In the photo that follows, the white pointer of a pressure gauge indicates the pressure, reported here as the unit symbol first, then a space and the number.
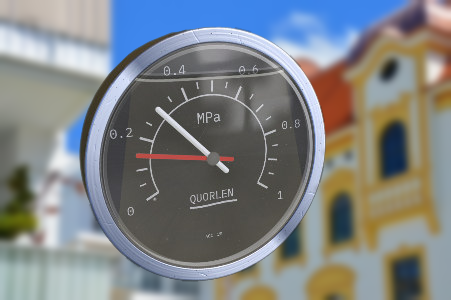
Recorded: MPa 0.3
